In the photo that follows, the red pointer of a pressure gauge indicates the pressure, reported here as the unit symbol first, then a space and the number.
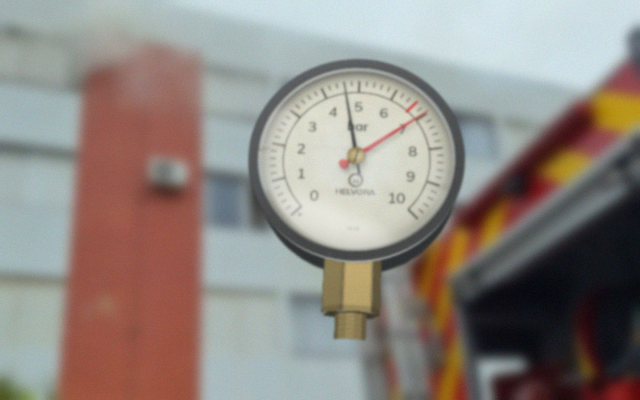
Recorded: bar 7
